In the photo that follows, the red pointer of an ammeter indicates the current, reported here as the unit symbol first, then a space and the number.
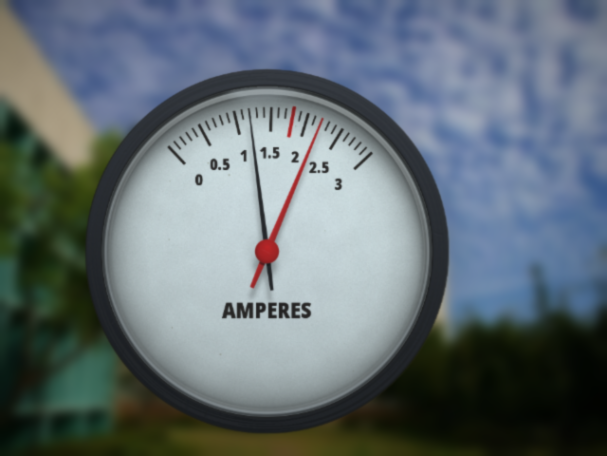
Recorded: A 2.2
